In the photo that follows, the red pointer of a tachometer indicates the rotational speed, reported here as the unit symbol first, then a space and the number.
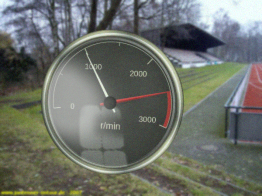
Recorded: rpm 2500
